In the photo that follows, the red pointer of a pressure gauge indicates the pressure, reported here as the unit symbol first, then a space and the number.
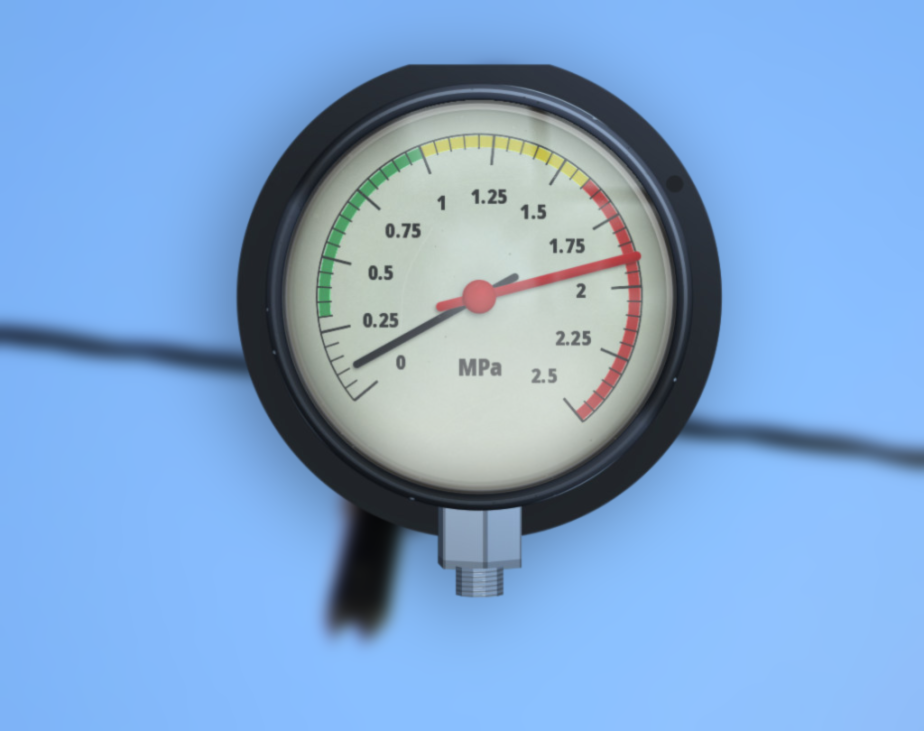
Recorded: MPa 1.9
